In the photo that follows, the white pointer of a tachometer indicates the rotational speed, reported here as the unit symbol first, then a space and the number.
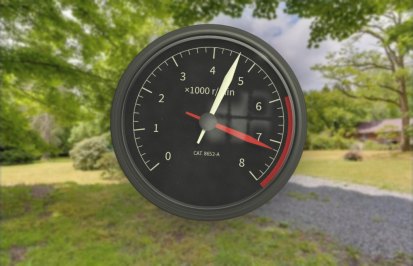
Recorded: rpm 4600
